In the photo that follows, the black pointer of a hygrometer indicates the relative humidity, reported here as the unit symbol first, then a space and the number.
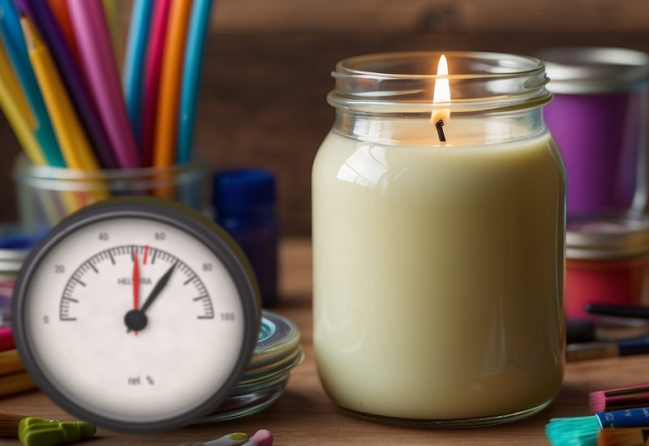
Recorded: % 70
